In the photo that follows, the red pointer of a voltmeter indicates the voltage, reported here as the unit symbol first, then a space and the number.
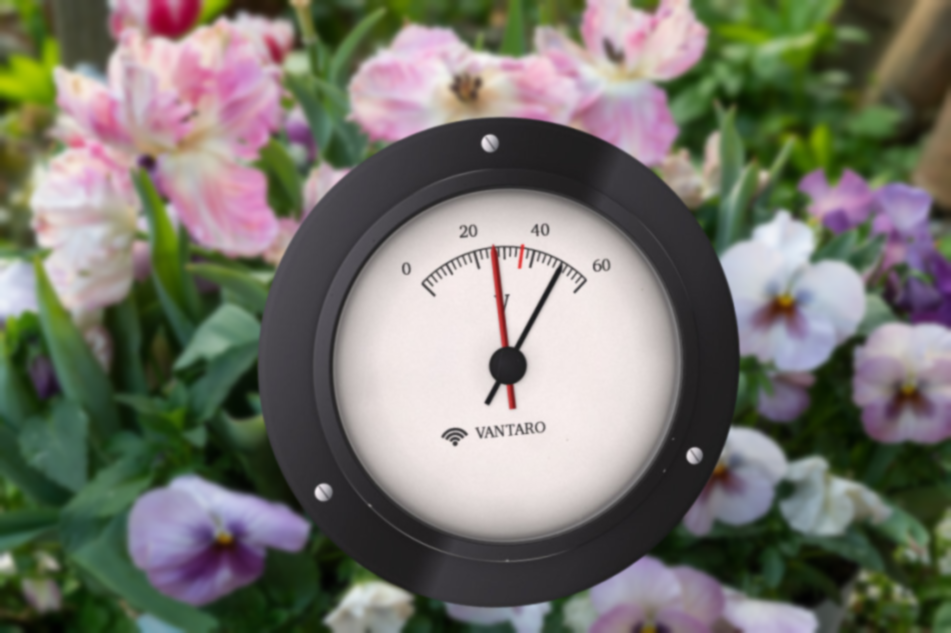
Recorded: V 26
